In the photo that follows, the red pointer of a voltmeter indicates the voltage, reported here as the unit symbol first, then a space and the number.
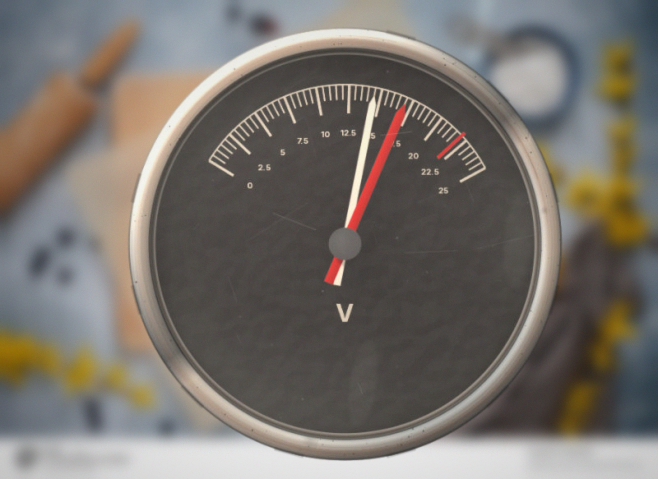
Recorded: V 17
